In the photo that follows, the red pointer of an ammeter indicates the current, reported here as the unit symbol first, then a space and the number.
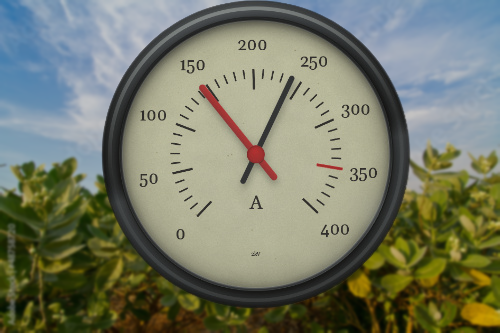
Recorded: A 145
